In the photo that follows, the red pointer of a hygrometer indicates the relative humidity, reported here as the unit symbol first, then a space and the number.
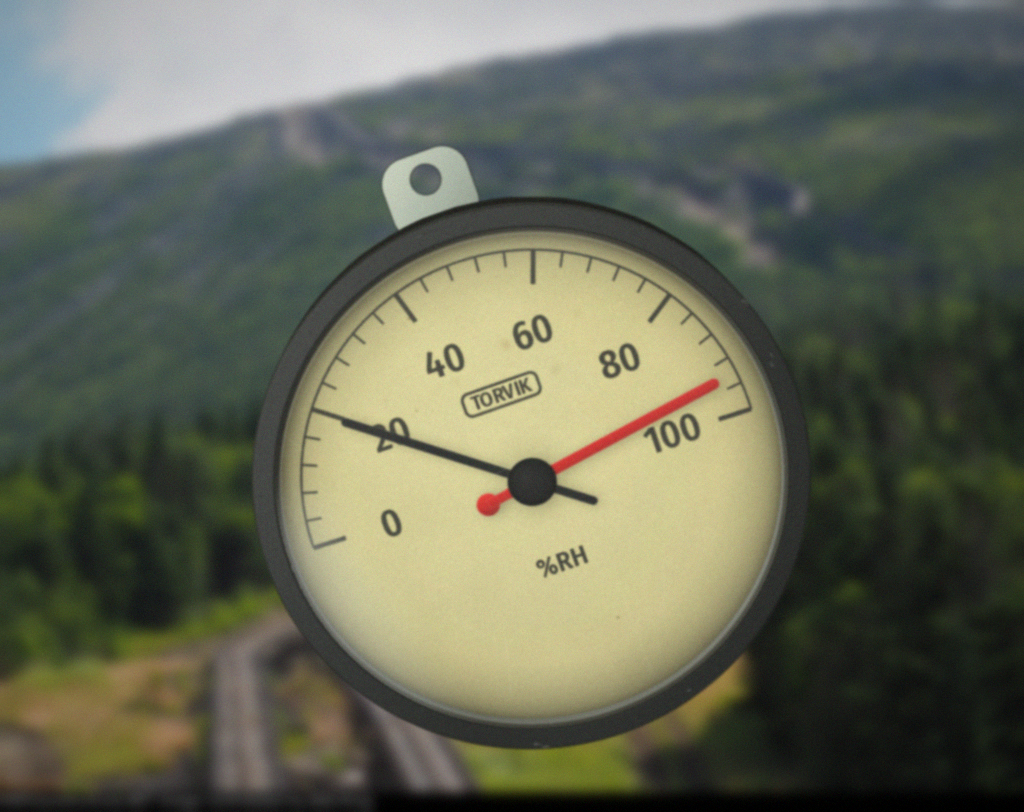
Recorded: % 94
